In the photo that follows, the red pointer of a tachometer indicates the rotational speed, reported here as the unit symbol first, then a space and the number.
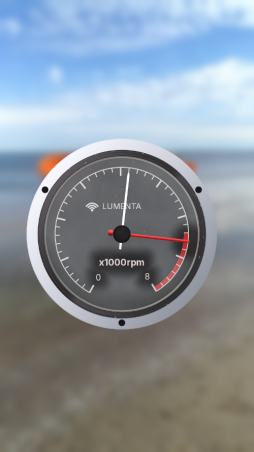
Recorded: rpm 6600
